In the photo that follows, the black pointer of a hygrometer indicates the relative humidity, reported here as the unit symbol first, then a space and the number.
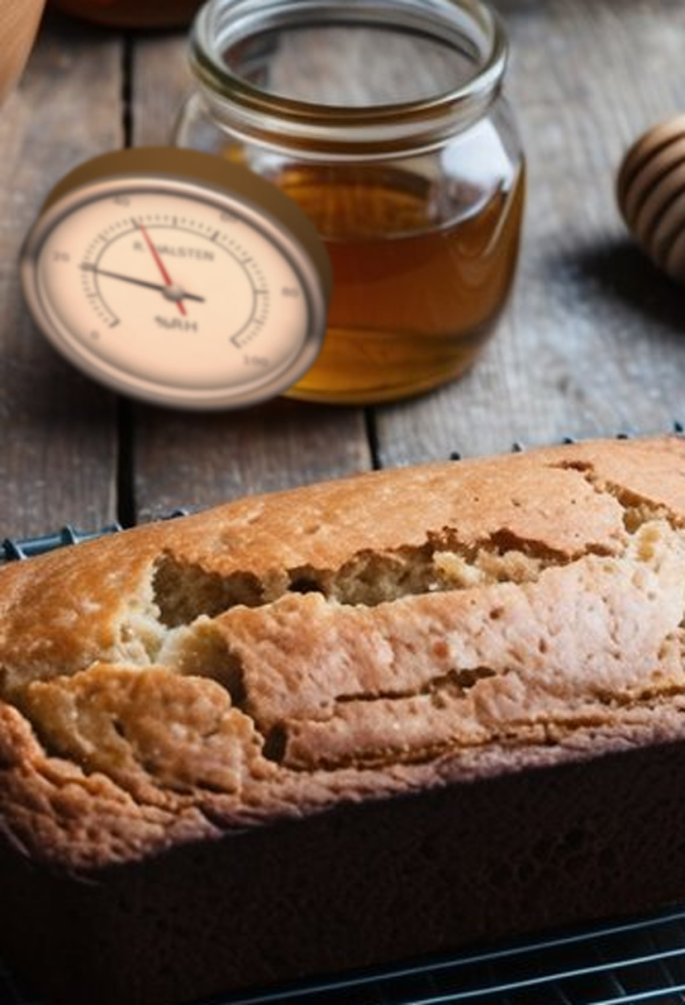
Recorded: % 20
